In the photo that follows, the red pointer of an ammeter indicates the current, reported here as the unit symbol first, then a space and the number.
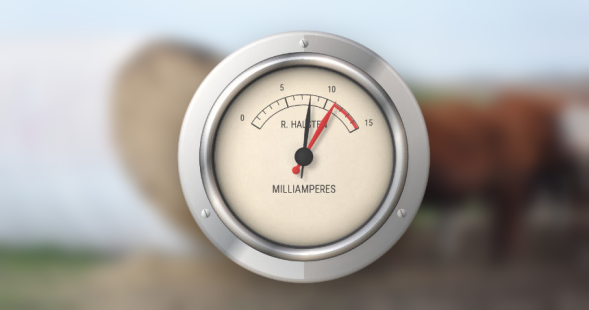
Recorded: mA 11
